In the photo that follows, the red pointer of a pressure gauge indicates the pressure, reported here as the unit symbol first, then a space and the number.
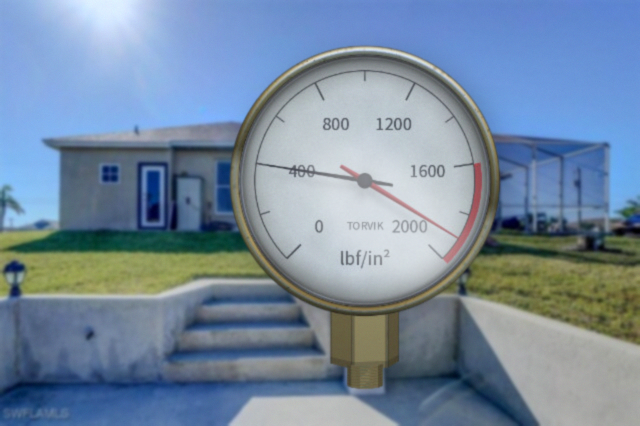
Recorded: psi 1900
